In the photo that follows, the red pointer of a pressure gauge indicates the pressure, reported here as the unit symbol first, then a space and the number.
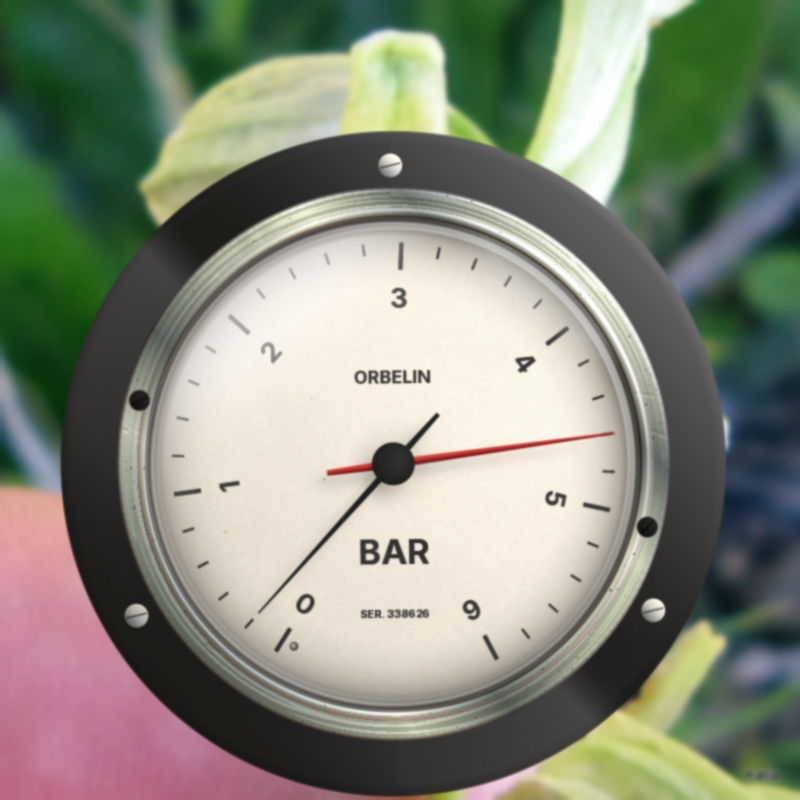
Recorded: bar 4.6
